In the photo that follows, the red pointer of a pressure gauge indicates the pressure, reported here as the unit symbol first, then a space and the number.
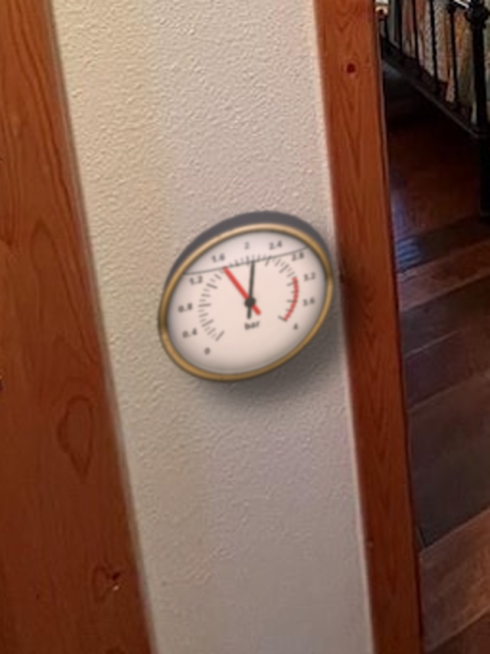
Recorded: bar 1.6
